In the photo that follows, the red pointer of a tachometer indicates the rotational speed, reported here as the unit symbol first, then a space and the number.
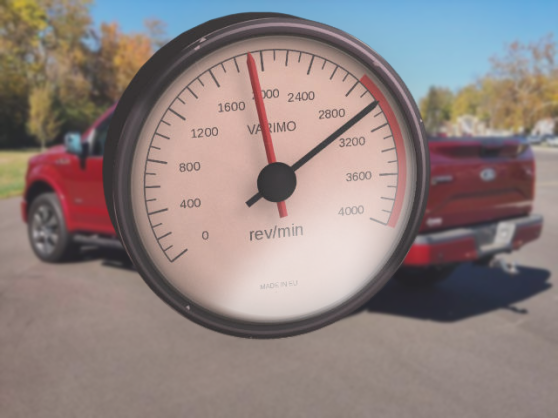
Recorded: rpm 1900
